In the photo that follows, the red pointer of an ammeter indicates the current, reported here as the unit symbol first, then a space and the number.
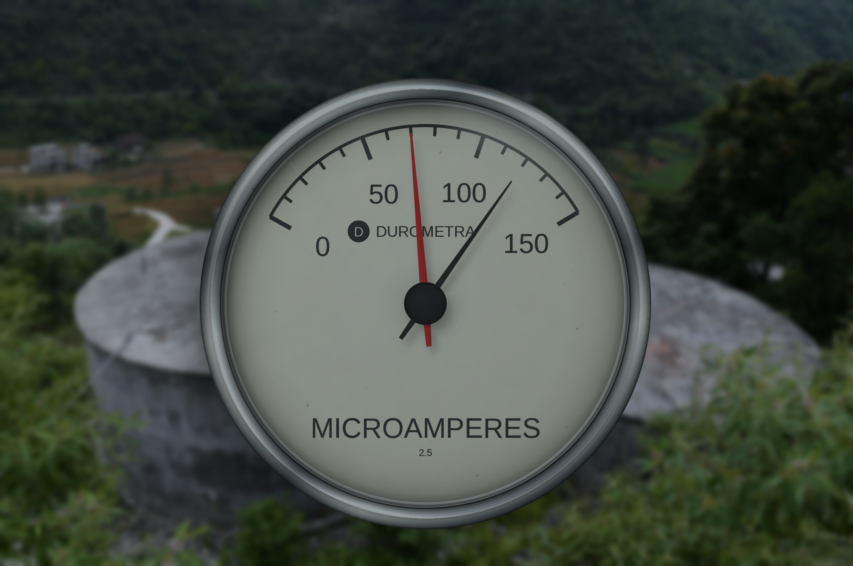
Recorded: µA 70
